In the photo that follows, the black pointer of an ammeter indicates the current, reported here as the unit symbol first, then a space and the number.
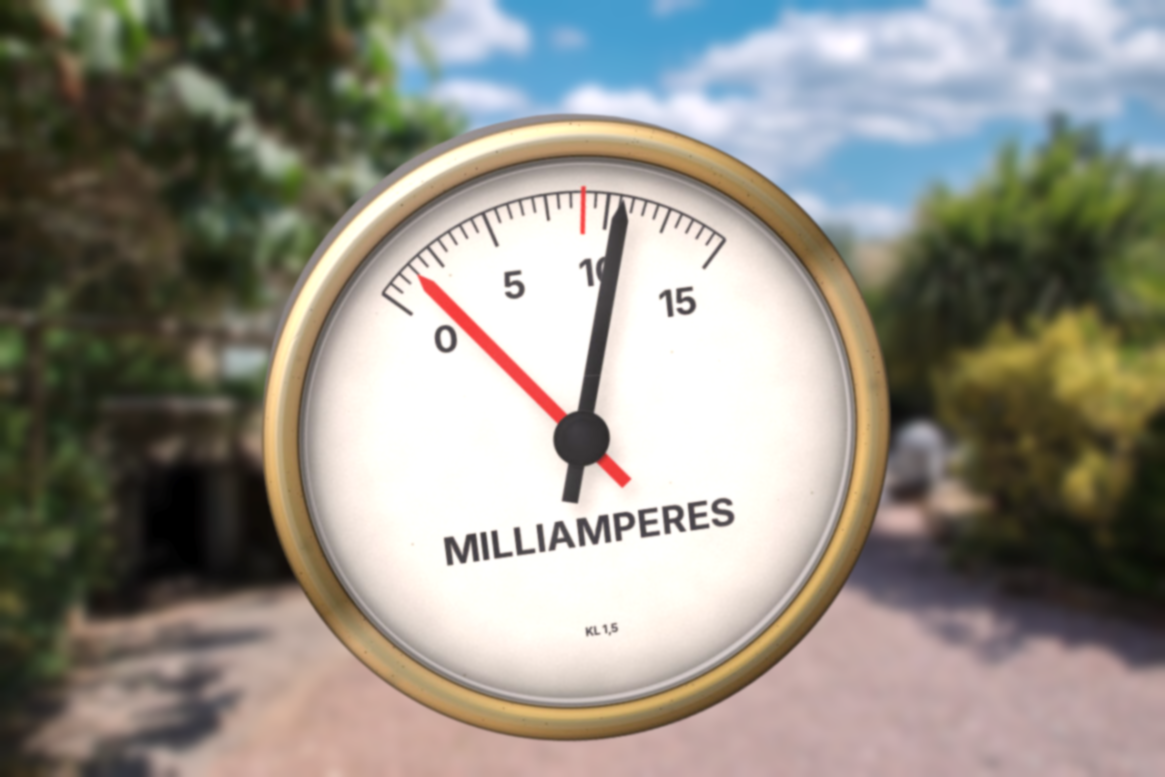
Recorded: mA 10.5
